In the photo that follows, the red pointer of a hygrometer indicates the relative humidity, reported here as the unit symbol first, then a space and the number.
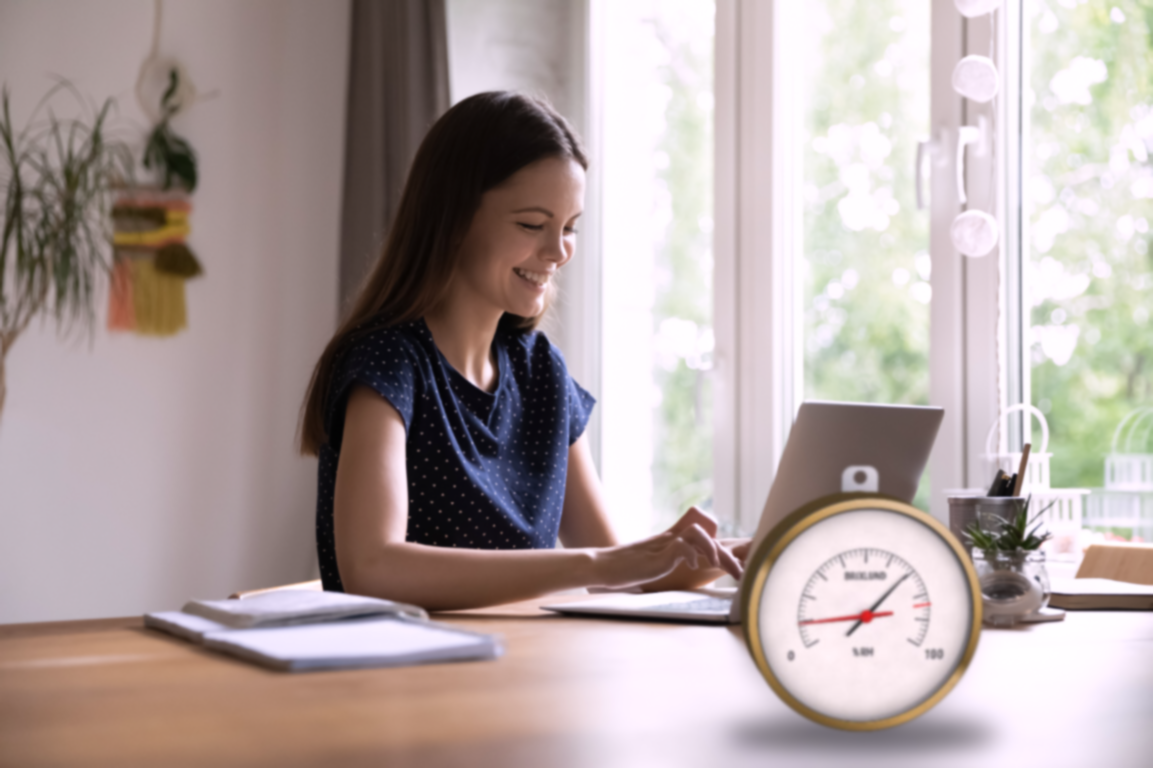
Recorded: % 10
